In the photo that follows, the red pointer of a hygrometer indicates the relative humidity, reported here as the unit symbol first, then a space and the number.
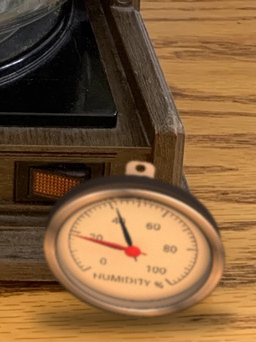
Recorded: % 20
